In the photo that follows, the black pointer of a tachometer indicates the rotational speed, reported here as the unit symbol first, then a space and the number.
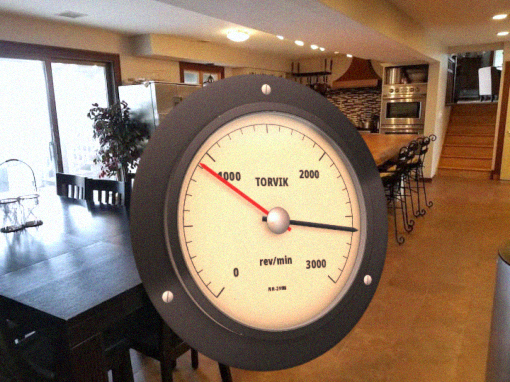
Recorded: rpm 2600
